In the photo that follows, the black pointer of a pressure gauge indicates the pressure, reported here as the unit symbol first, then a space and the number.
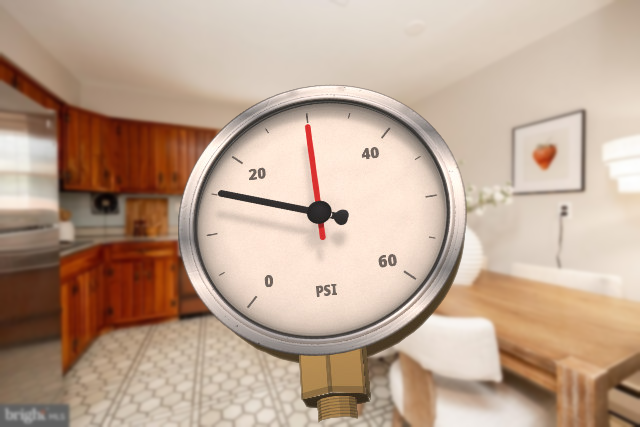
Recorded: psi 15
